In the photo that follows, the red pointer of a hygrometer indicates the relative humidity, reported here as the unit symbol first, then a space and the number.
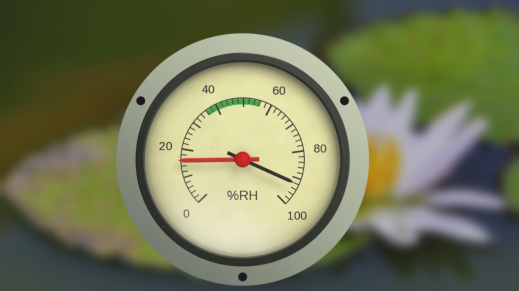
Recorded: % 16
